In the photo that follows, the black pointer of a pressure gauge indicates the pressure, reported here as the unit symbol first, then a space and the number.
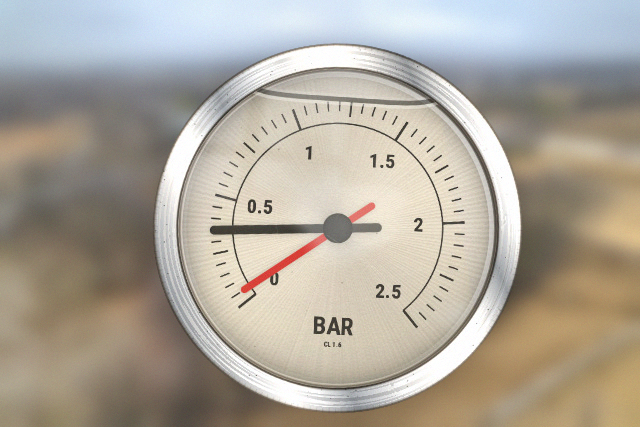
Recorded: bar 0.35
